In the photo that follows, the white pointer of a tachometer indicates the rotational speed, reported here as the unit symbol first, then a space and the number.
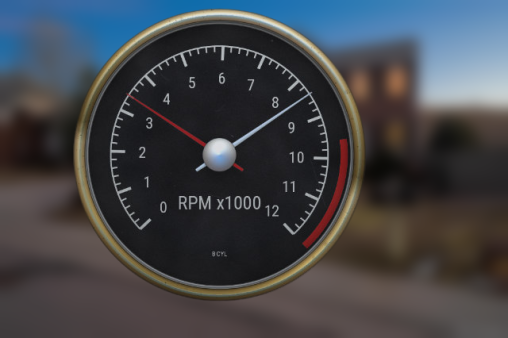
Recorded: rpm 8400
